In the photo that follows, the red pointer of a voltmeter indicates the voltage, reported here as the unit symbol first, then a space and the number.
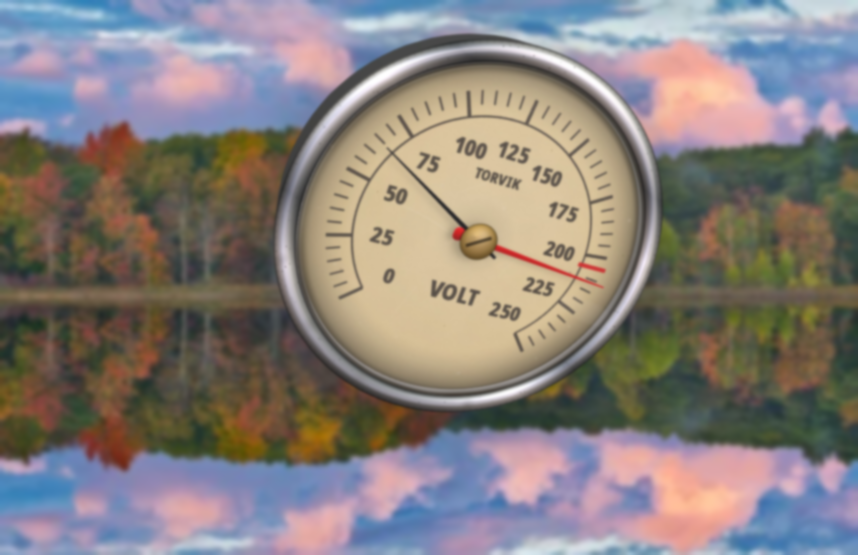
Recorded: V 210
